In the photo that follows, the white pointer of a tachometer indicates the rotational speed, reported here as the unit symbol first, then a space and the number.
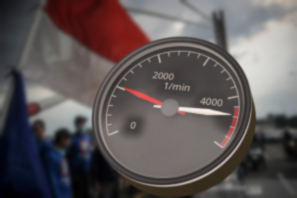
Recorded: rpm 4400
